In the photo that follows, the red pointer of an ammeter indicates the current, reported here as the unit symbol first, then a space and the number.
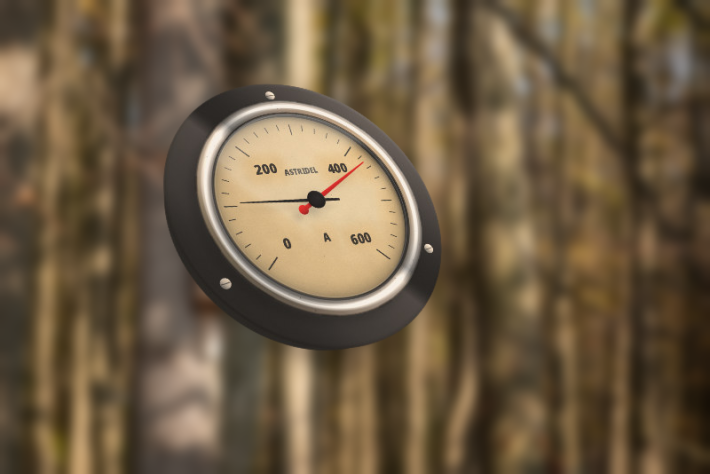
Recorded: A 430
